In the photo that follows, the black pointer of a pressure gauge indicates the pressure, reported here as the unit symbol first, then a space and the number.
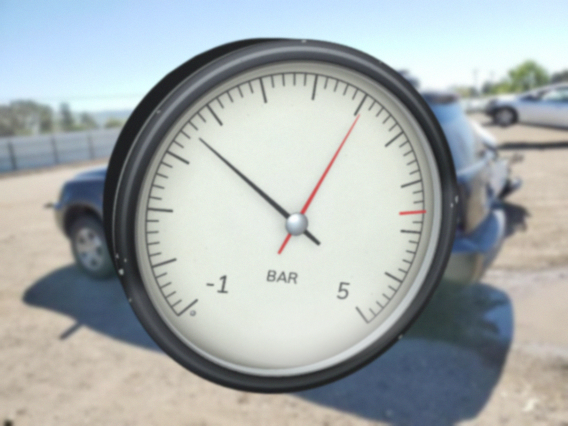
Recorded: bar 0.75
